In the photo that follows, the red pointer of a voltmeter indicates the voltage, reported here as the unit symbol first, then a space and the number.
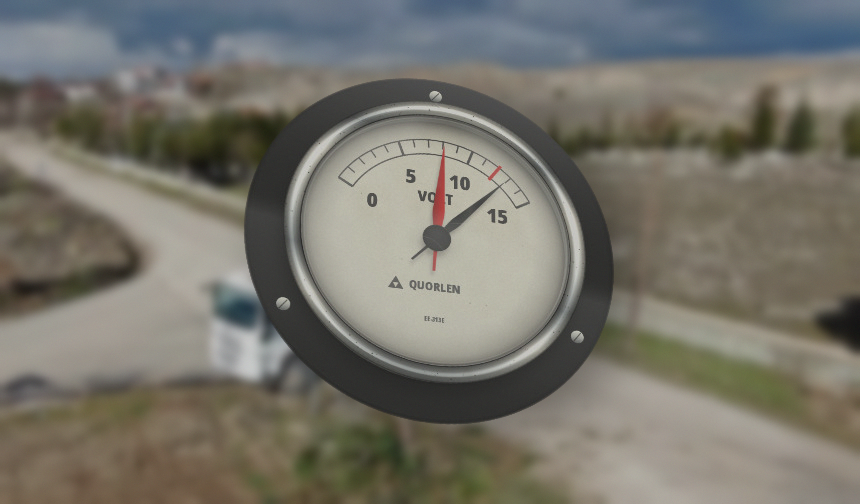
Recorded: V 8
